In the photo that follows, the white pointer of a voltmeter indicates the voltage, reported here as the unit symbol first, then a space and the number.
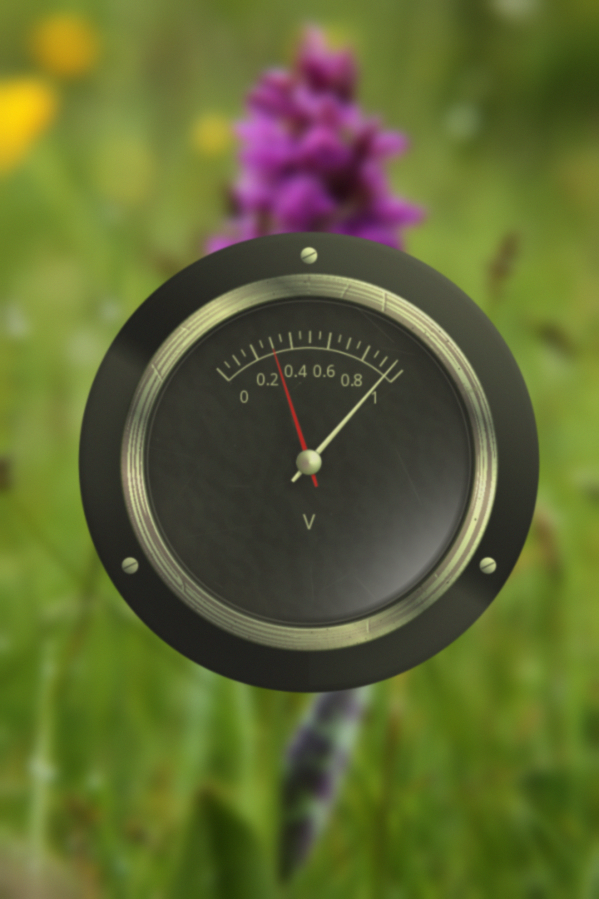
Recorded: V 0.95
